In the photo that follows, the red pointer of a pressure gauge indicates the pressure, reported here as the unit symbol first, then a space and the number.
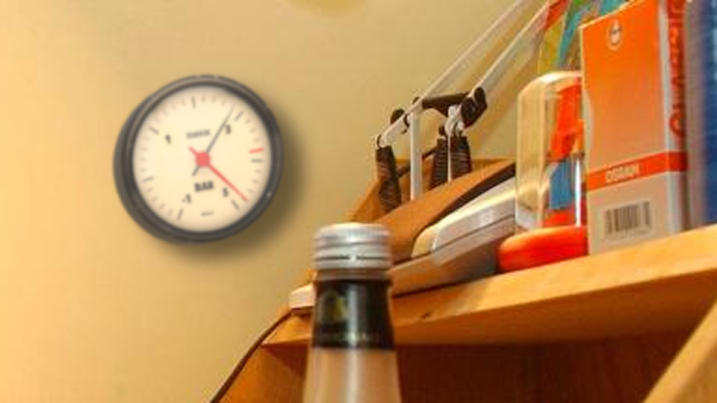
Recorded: bar 4.8
